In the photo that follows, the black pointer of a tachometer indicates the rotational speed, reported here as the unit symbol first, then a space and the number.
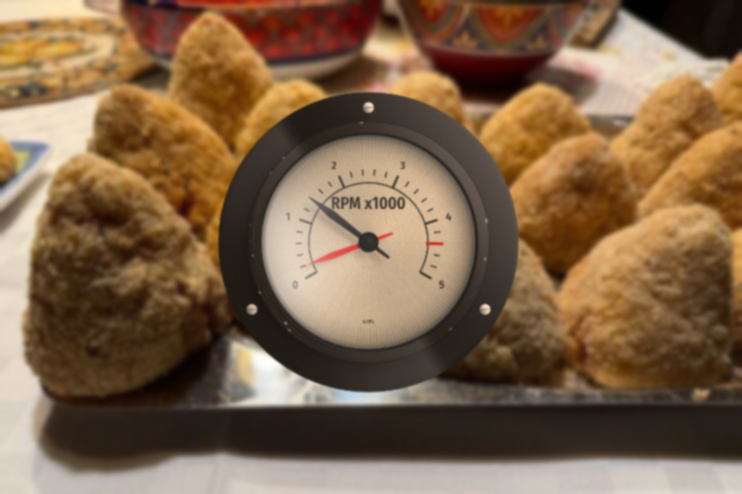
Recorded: rpm 1400
